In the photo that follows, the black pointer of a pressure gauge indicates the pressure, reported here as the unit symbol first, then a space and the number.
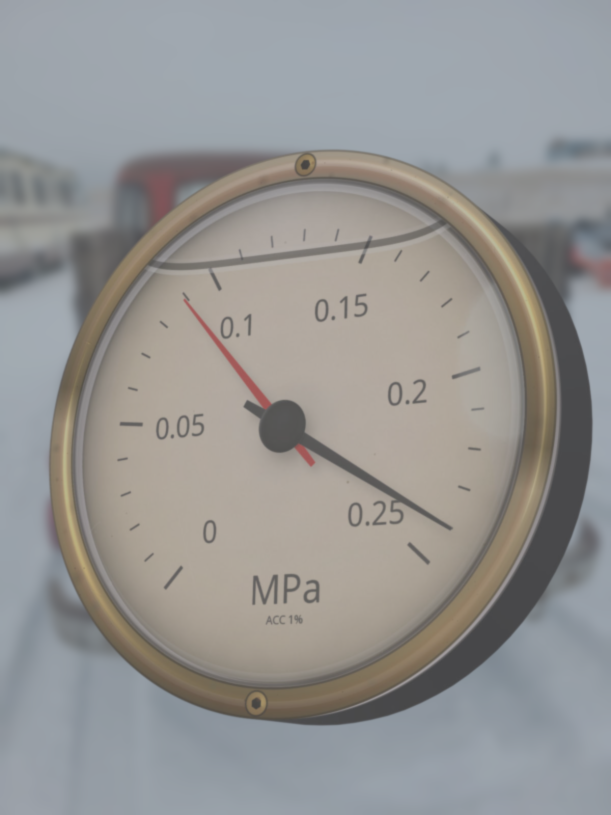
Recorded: MPa 0.24
